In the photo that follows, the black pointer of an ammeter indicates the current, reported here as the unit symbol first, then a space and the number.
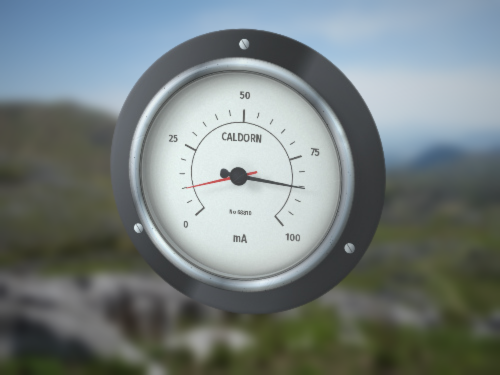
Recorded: mA 85
